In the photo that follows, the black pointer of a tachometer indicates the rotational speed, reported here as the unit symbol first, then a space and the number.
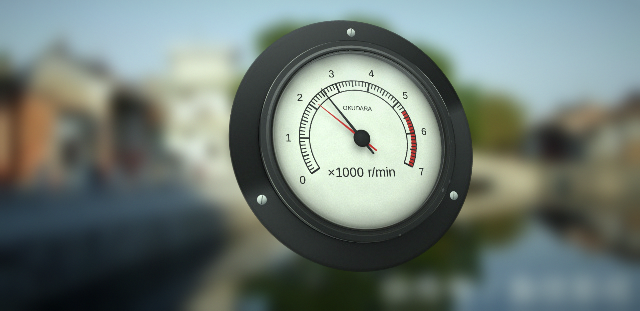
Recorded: rpm 2500
